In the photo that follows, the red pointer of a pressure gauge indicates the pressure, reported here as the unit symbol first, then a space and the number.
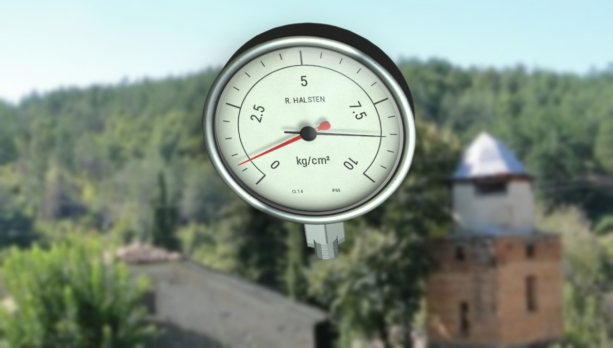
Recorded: kg/cm² 0.75
